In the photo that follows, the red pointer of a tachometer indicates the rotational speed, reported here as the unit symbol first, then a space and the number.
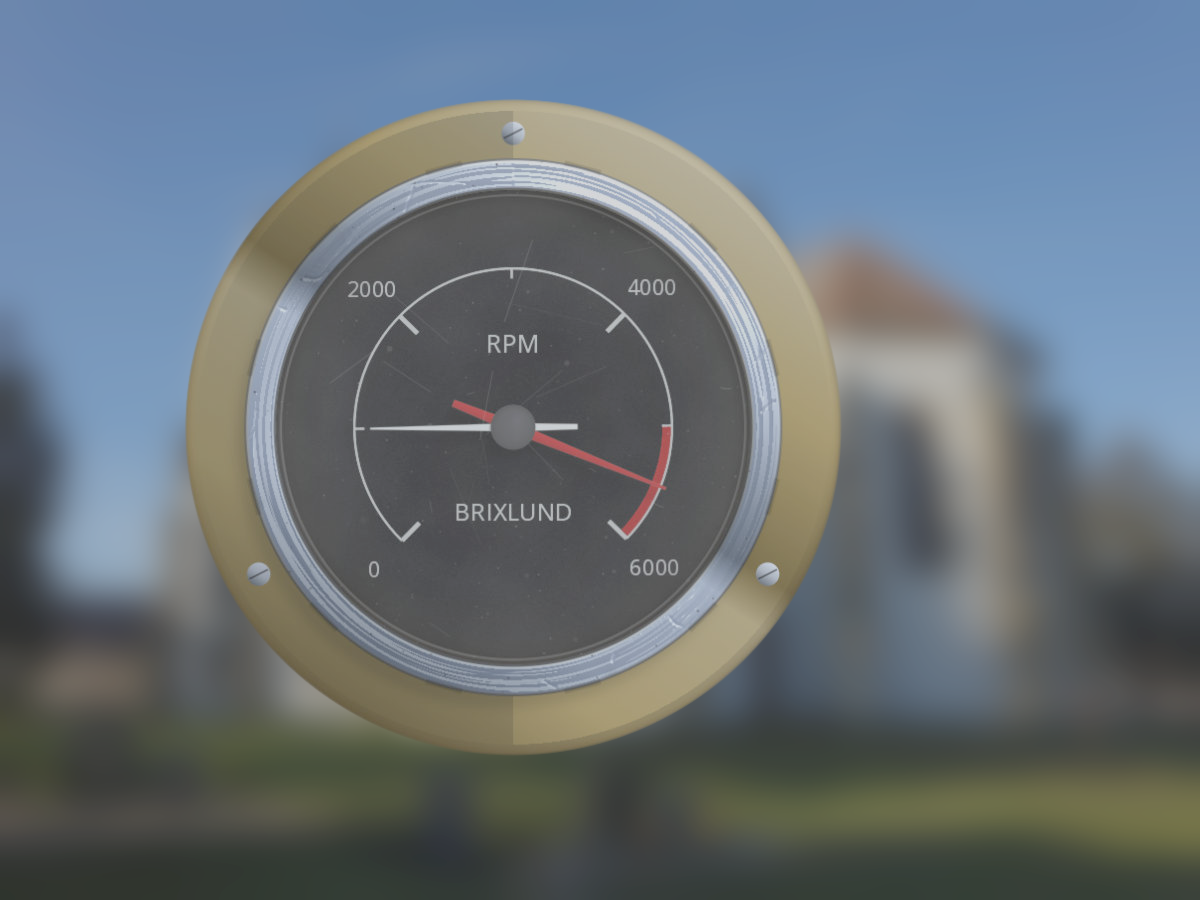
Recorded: rpm 5500
